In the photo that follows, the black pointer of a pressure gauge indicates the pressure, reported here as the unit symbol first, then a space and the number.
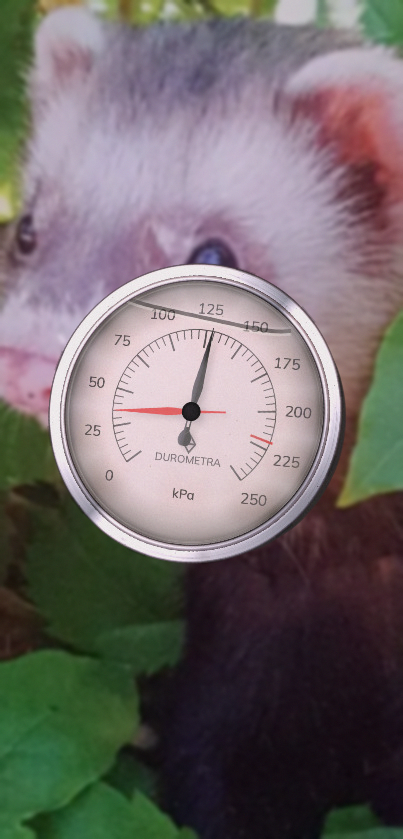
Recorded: kPa 130
